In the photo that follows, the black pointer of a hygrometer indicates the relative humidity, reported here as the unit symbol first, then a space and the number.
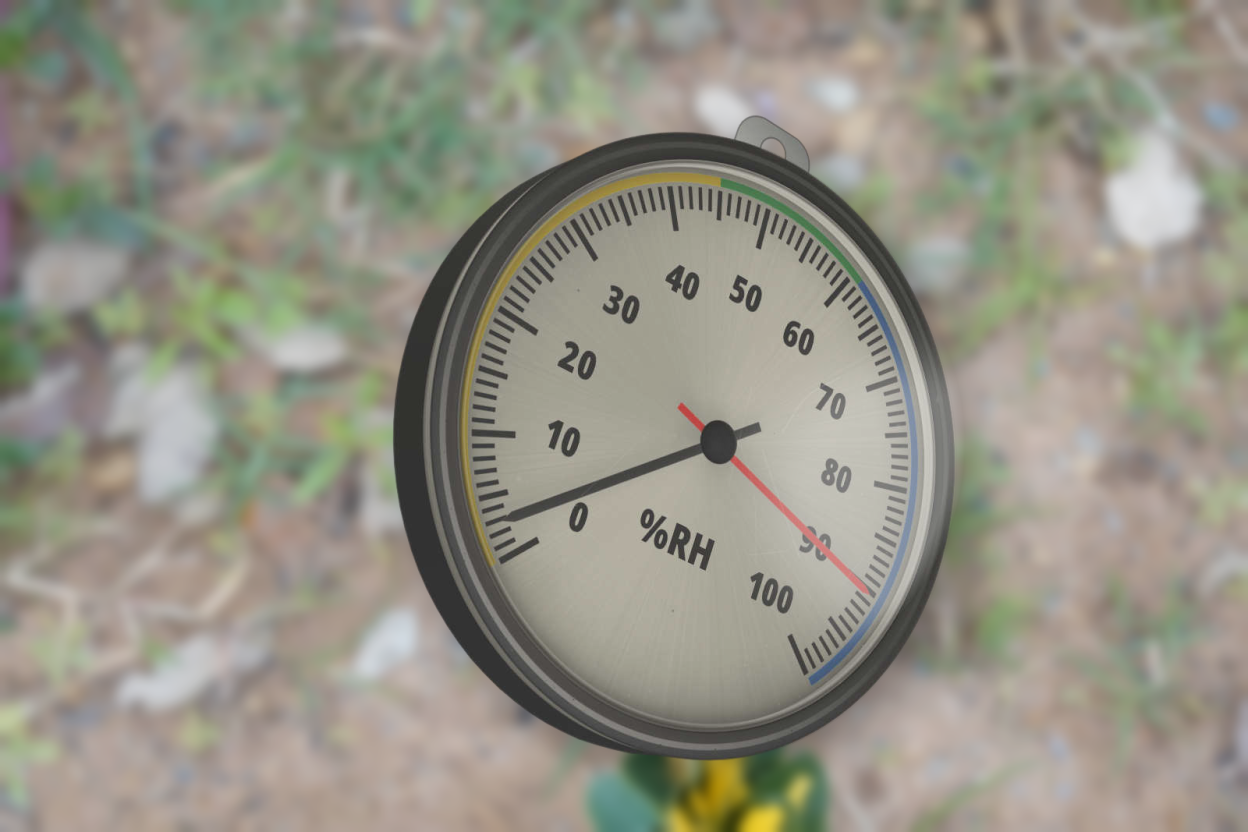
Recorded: % 3
